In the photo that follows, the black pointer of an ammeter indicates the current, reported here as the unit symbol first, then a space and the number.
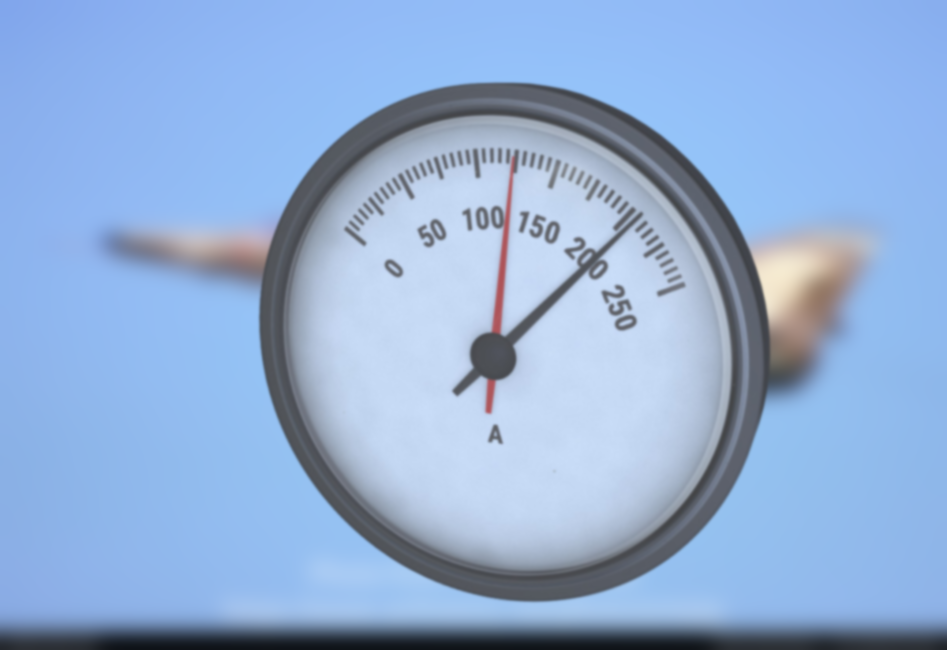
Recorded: A 205
